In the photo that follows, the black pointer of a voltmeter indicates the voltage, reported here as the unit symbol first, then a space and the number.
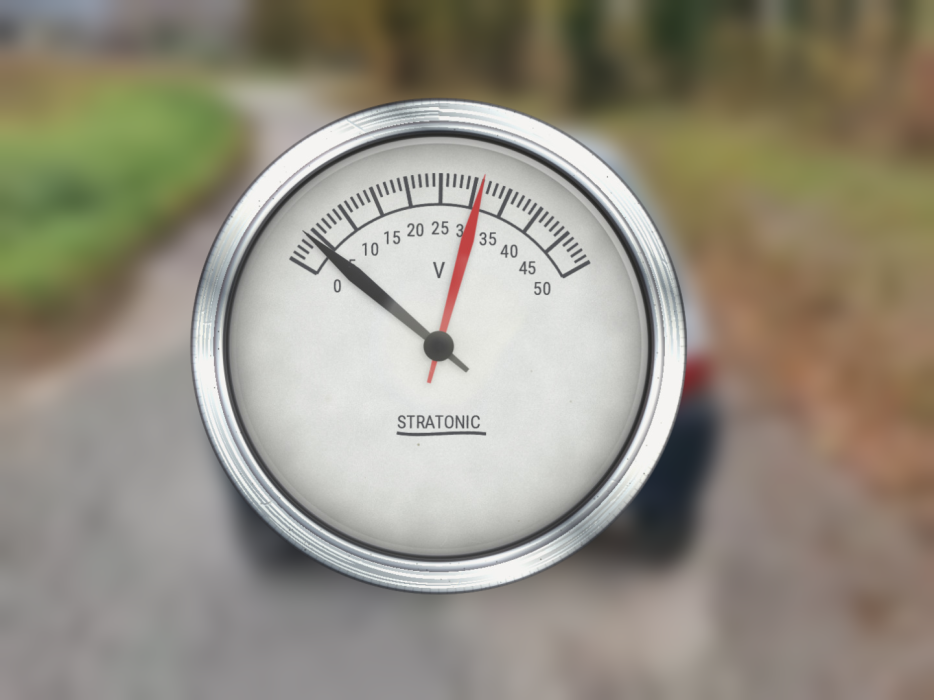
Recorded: V 4
